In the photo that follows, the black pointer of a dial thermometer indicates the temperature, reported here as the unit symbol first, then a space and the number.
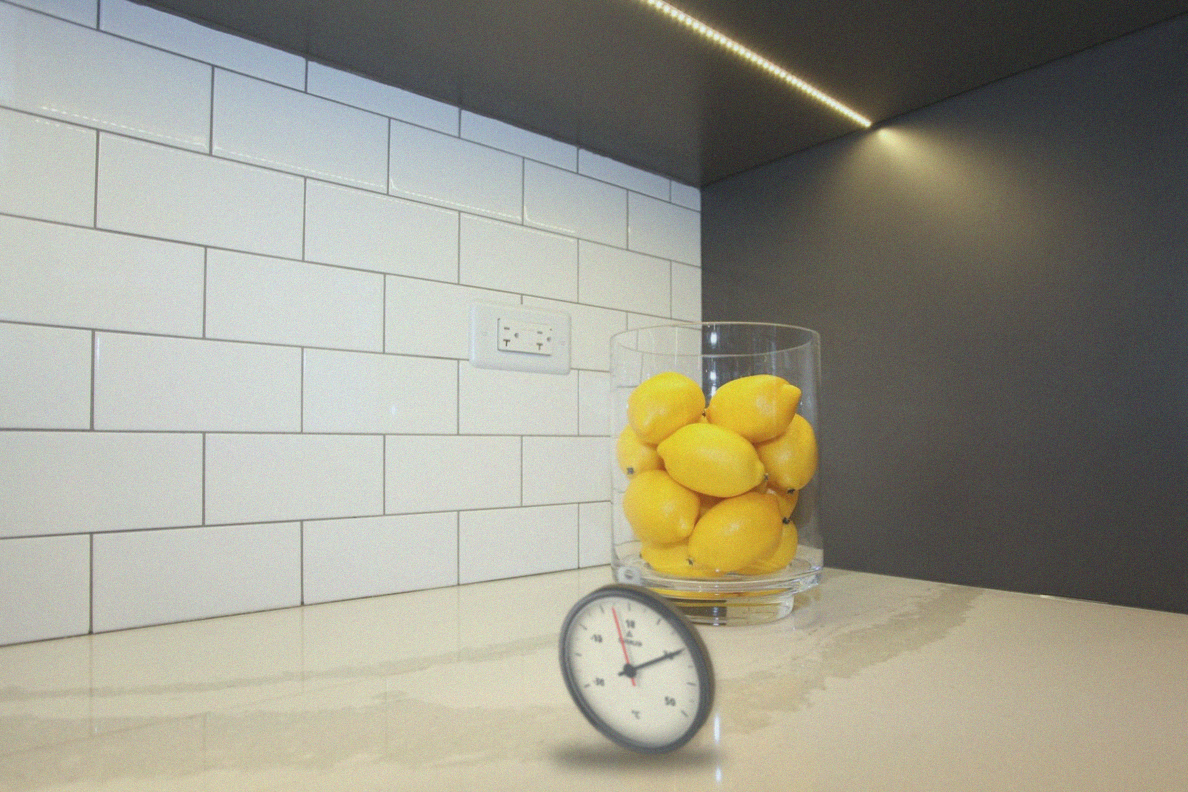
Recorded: °C 30
